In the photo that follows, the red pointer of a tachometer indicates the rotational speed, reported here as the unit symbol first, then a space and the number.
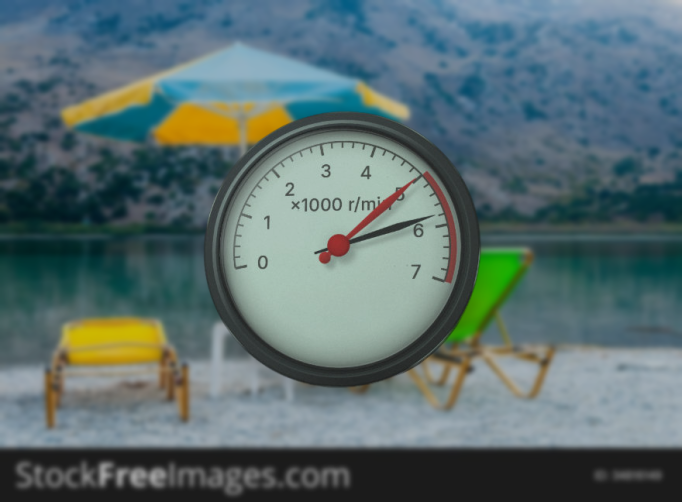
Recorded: rpm 5000
